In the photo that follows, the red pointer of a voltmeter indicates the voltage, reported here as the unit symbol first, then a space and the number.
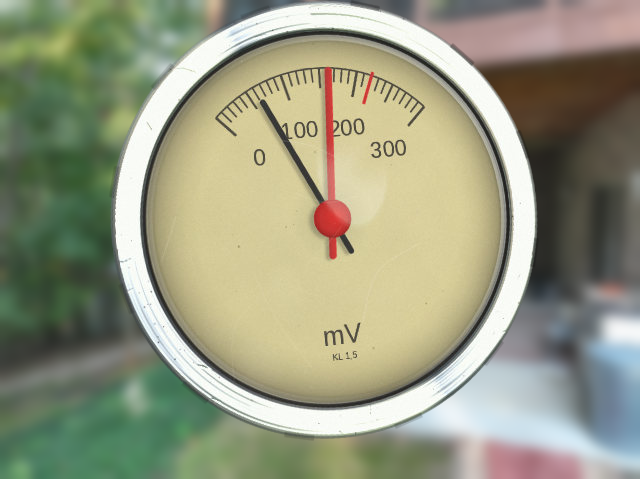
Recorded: mV 160
